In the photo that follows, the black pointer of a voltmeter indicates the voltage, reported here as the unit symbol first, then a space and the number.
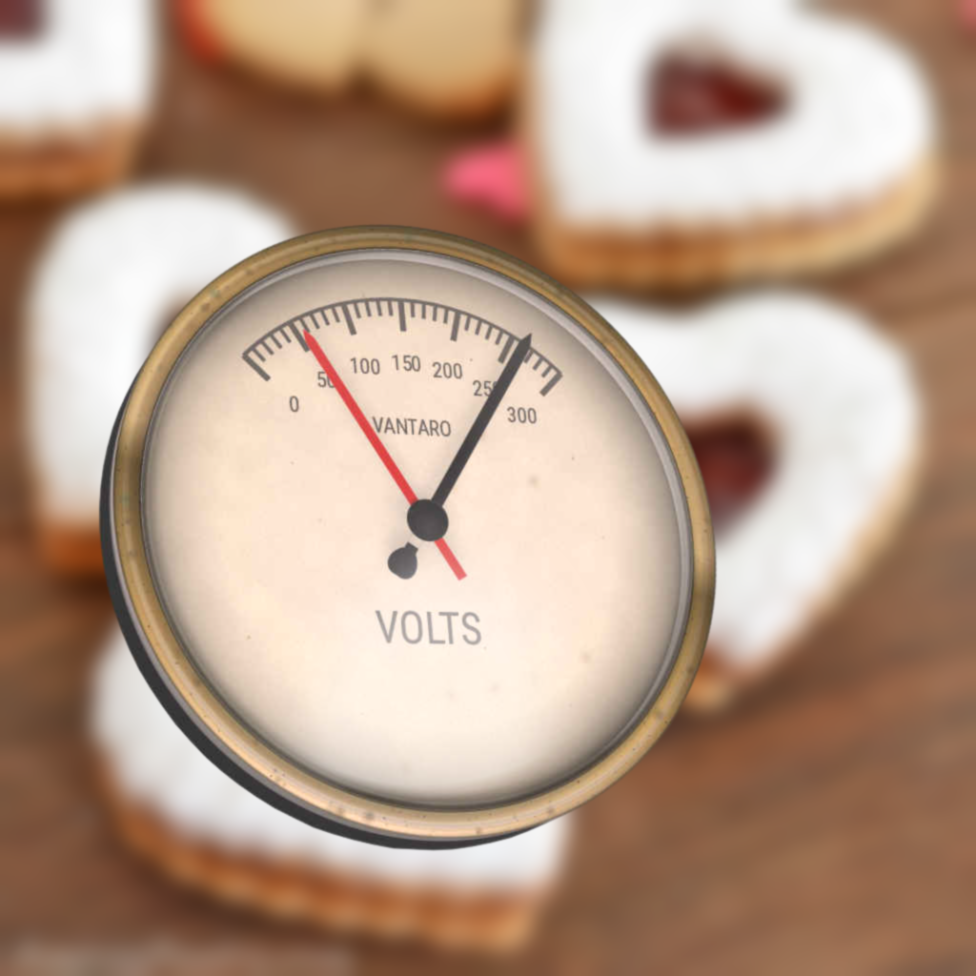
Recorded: V 260
